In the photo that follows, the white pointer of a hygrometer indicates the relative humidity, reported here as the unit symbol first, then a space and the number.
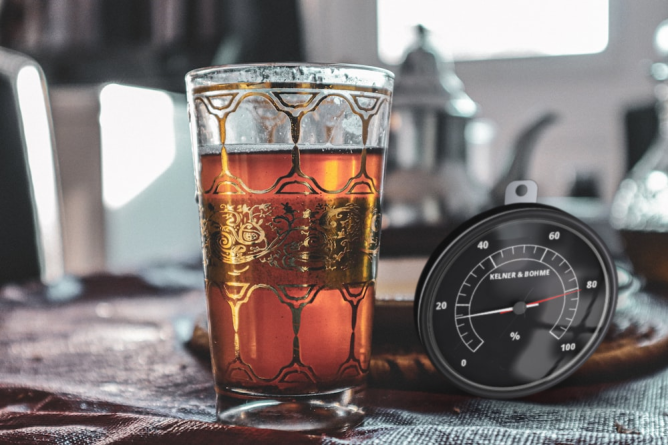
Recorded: % 16
